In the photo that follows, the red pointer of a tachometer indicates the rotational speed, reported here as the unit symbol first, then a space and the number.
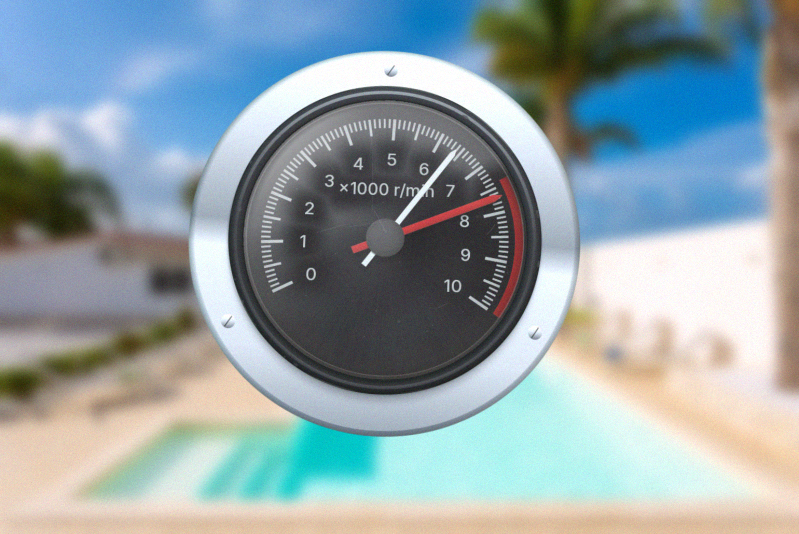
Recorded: rpm 7700
